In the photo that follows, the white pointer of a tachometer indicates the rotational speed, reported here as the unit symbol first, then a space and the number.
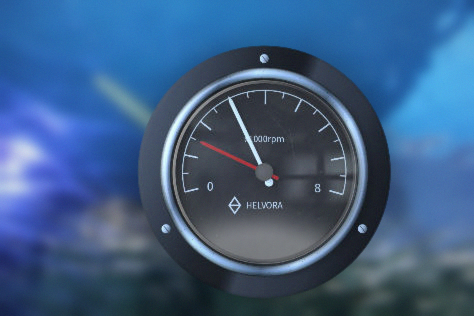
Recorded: rpm 3000
